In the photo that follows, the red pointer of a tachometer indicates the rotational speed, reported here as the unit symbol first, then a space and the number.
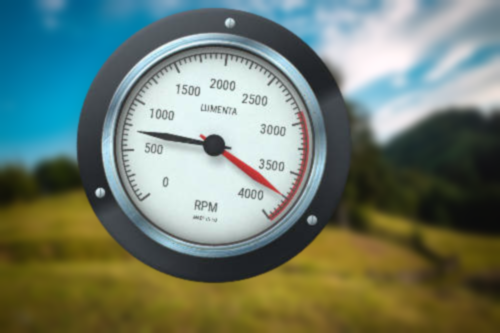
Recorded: rpm 3750
